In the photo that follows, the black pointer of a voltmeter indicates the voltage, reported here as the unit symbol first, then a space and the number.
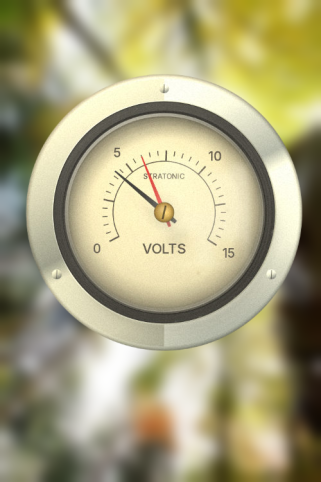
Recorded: V 4.25
